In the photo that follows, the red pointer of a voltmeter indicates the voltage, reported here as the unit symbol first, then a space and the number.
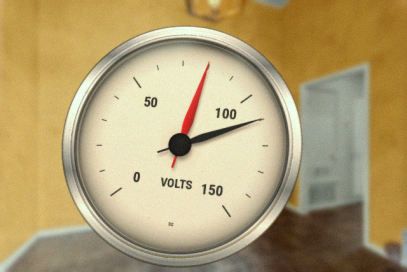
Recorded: V 80
